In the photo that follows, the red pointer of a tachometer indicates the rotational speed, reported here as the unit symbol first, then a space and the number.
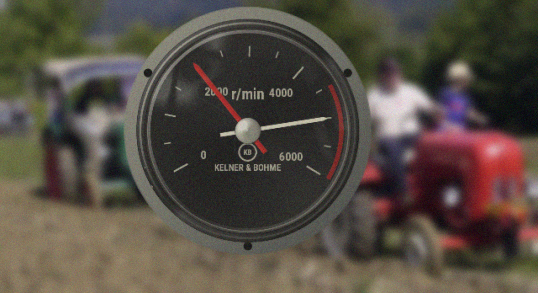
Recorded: rpm 2000
